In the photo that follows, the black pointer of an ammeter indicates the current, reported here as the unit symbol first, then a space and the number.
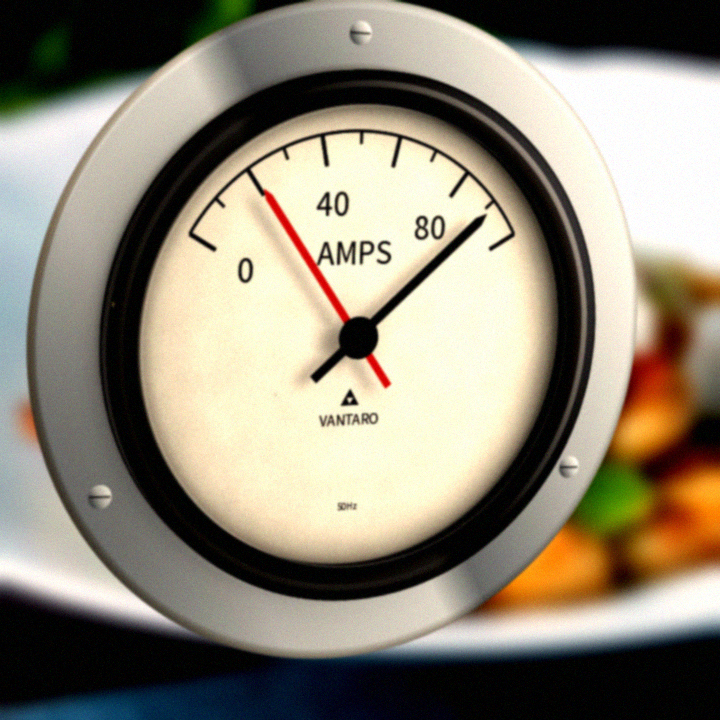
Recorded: A 90
